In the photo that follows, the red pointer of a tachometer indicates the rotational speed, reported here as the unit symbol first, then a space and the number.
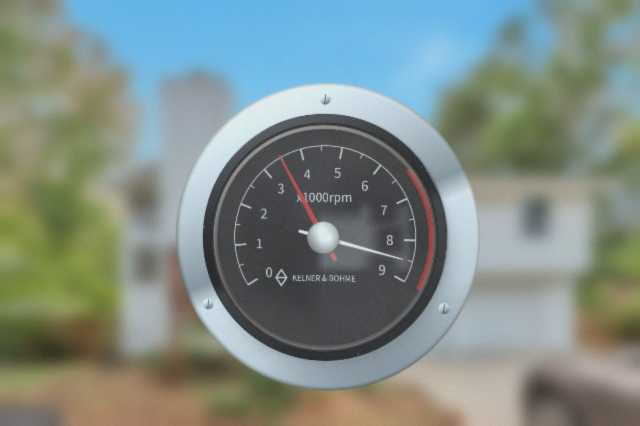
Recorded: rpm 3500
